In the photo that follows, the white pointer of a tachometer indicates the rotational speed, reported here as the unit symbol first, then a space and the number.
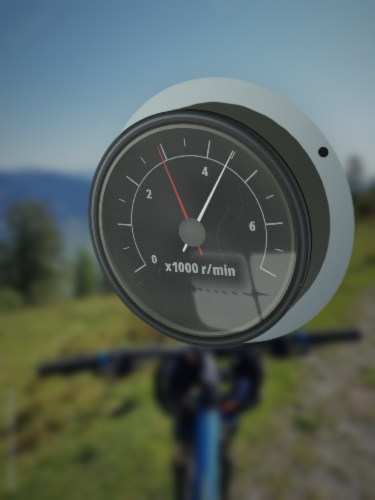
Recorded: rpm 4500
